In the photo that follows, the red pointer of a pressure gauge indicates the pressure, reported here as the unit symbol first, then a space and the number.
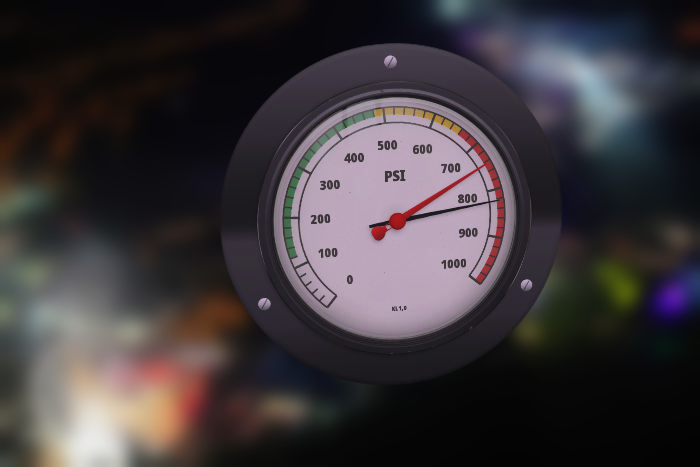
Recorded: psi 740
